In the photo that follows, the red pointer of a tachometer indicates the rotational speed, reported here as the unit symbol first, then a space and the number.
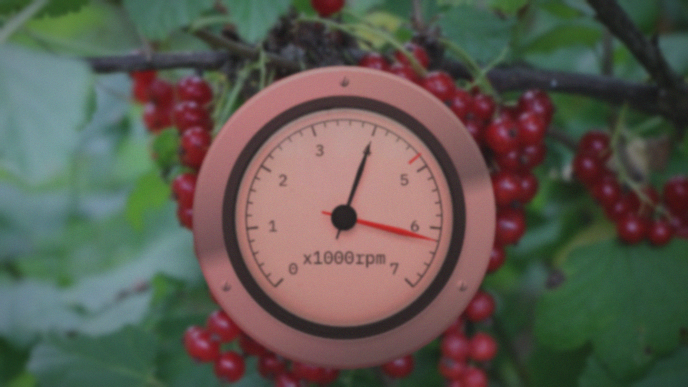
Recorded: rpm 6200
